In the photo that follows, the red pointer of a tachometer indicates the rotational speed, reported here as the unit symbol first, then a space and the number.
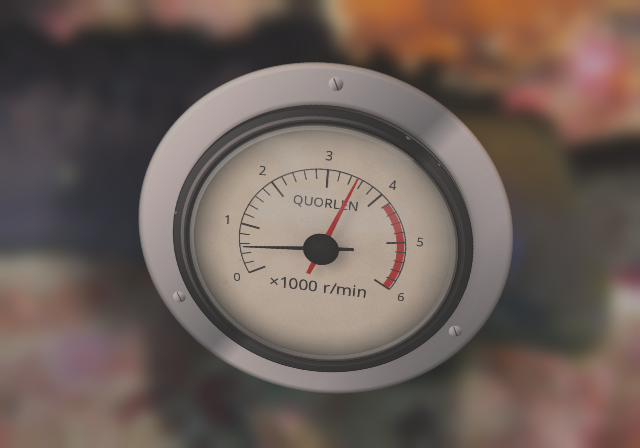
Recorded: rpm 3500
